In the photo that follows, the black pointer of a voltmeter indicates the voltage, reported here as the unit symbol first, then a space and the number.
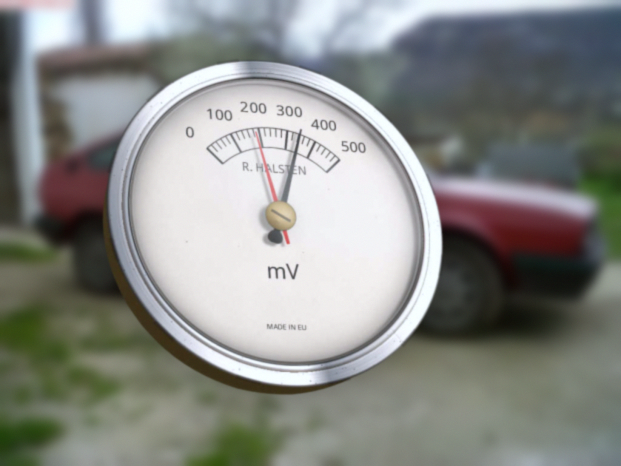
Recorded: mV 340
